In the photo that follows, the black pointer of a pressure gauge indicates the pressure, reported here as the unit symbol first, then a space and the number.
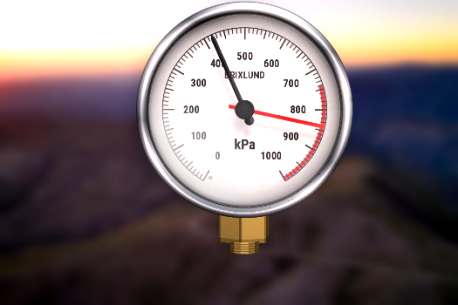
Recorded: kPa 420
